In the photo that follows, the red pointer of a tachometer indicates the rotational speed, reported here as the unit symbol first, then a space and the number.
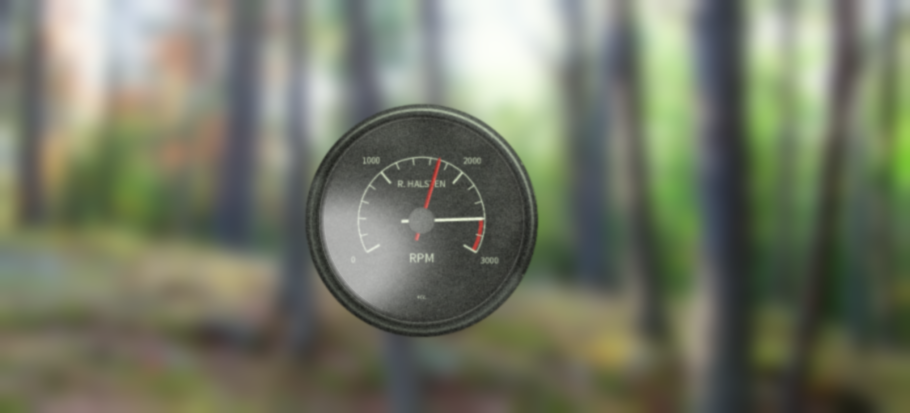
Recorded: rpm 1700
